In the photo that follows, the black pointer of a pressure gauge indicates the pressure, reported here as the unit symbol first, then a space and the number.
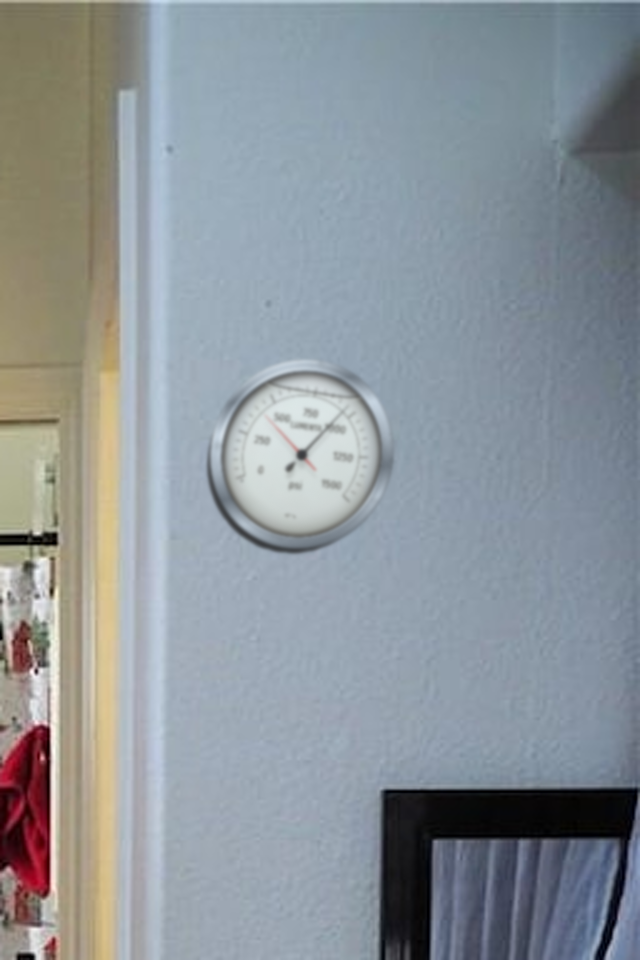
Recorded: psi 950
